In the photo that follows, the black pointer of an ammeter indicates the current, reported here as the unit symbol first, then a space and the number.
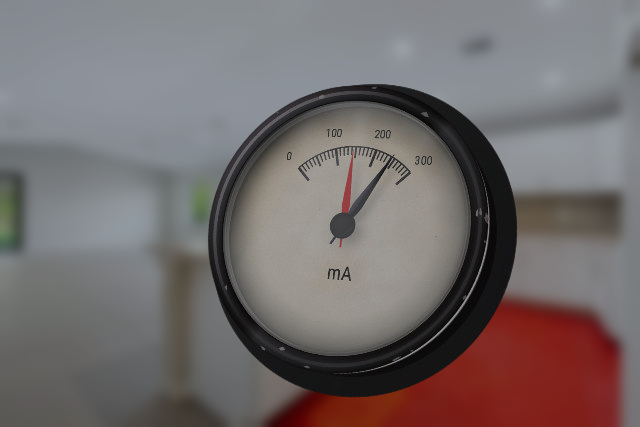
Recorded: mA 250
